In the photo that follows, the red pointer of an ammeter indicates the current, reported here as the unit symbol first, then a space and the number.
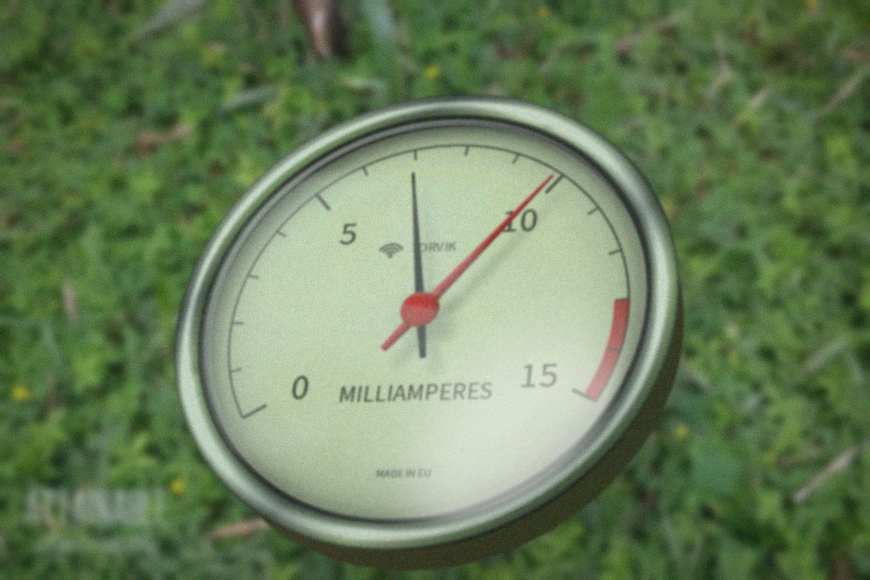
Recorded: mA 10
